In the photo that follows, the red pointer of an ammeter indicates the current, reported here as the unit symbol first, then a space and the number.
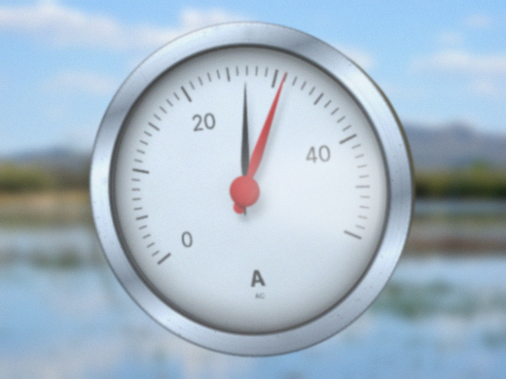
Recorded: A 31
